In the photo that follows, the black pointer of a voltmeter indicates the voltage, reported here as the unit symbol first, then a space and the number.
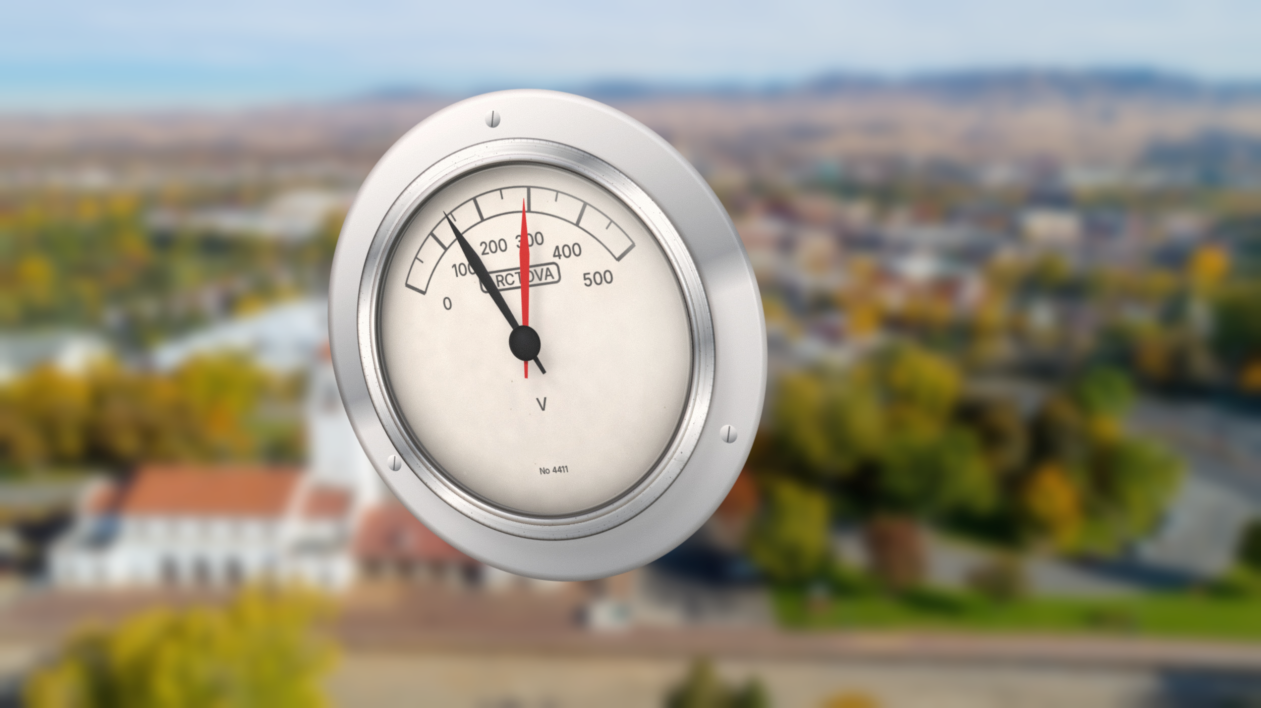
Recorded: V 150
